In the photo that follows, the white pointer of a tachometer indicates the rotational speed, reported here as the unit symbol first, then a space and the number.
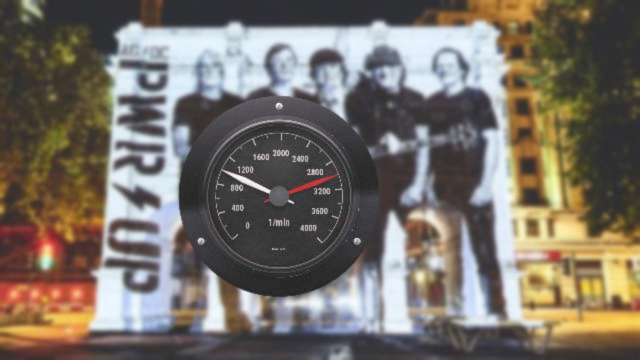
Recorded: rpm 1000
